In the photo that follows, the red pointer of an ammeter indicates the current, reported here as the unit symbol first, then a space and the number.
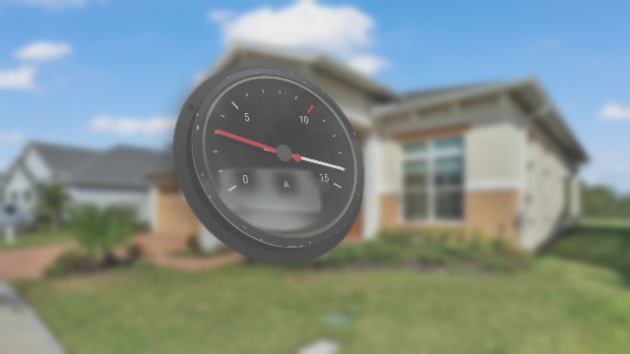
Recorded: A 3
